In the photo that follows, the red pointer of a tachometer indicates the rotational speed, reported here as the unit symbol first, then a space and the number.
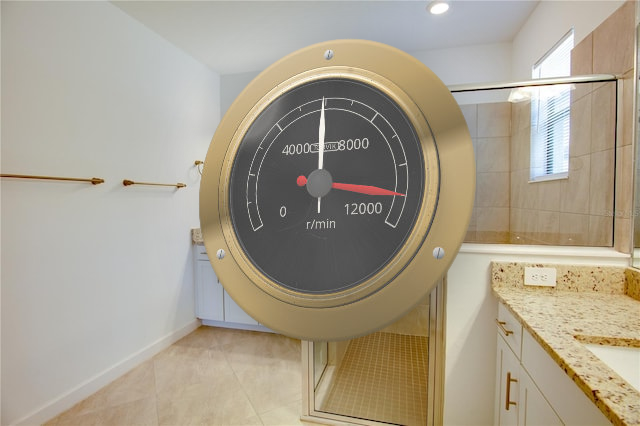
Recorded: rpm 11000
